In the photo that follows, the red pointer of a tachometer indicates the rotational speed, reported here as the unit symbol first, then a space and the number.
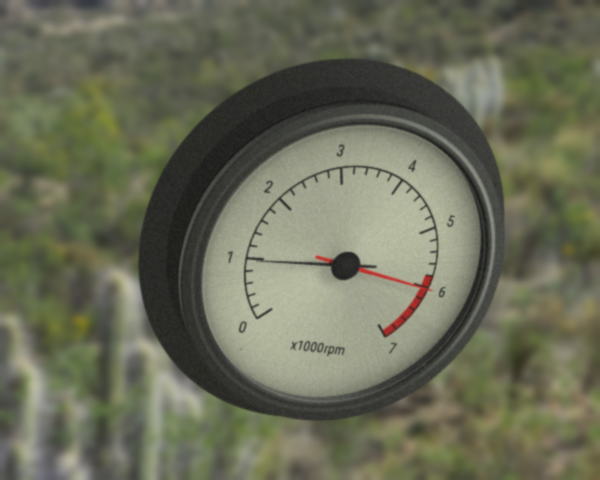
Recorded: rpm 6000
